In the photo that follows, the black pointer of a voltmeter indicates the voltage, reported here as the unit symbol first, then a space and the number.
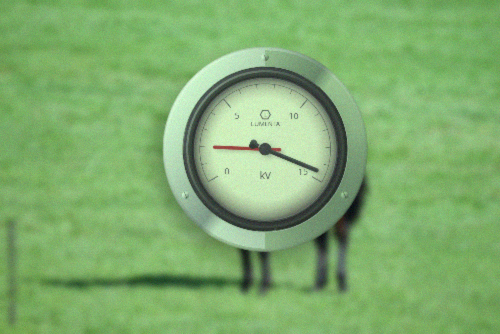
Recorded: kV 14.5
